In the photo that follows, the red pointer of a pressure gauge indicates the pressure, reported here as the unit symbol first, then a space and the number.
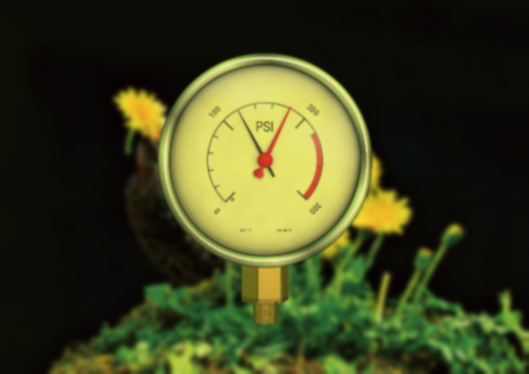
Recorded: psi 180
